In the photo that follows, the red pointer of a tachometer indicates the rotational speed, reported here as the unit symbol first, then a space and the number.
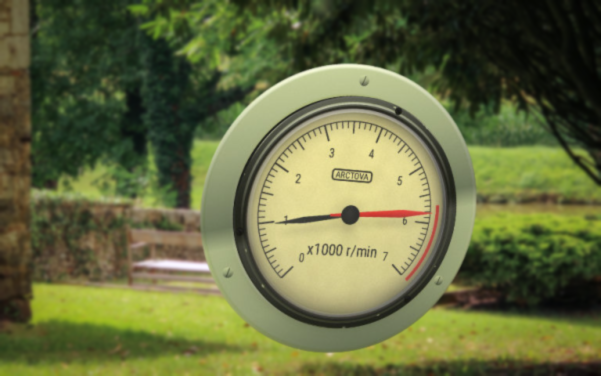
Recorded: rpm 5800
